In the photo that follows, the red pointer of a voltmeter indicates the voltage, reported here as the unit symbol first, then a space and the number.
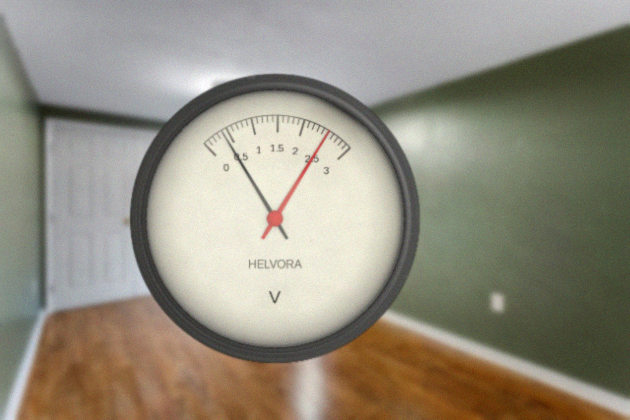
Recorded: V 2.5
